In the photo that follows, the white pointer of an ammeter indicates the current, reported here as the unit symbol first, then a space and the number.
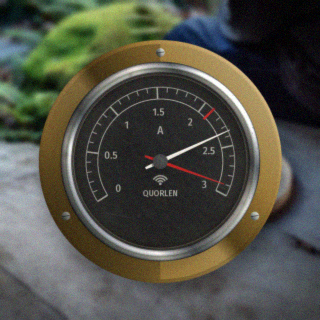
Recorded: A 2.35
